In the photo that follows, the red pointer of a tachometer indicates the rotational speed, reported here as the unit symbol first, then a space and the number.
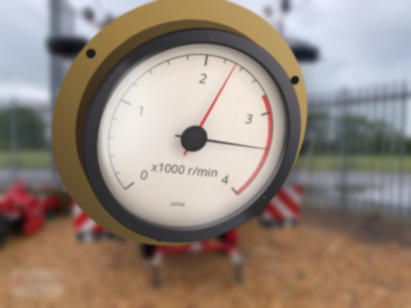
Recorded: rpm 2300
